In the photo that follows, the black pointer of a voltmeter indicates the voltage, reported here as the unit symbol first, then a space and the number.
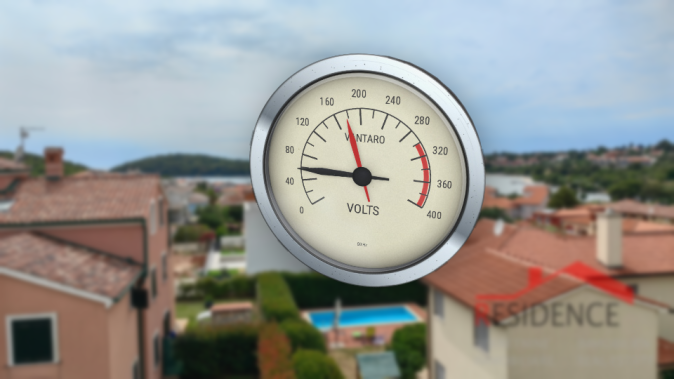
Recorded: V 60
